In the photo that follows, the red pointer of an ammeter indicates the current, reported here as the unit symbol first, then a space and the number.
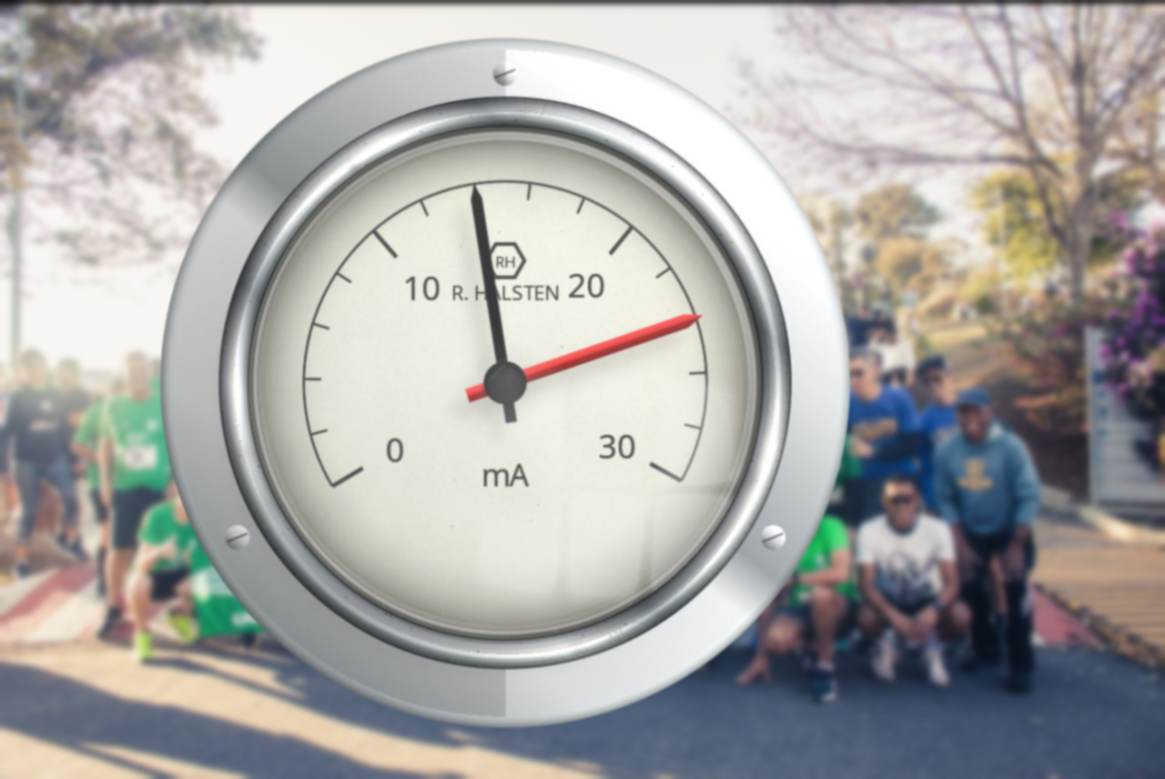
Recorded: mA 24
